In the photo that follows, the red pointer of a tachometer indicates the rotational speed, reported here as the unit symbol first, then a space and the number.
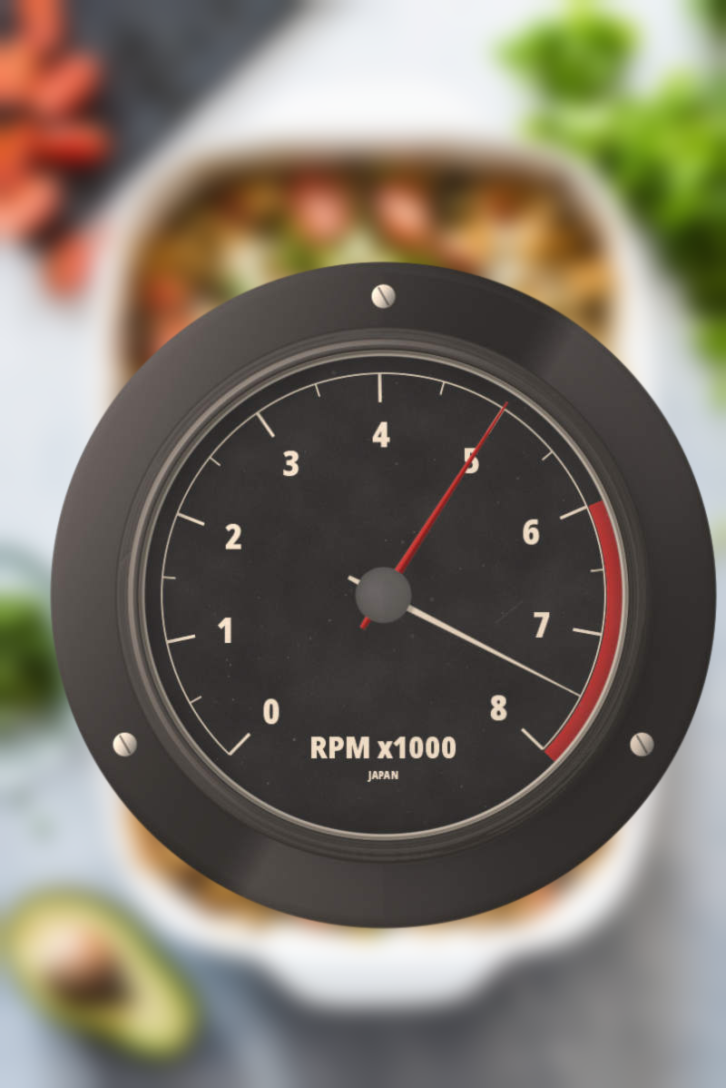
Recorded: rpm 5000
